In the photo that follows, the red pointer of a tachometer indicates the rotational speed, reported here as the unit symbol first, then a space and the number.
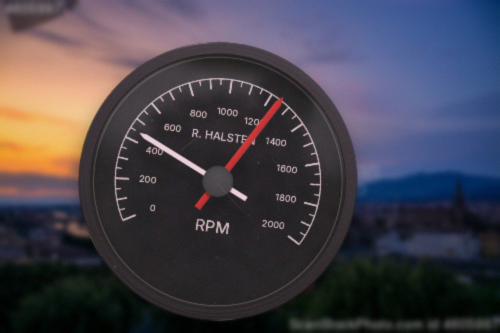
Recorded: rpm 1250
